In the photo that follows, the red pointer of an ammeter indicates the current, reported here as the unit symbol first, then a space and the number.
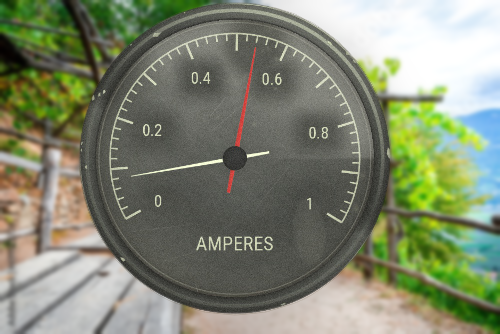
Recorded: A 0.54
